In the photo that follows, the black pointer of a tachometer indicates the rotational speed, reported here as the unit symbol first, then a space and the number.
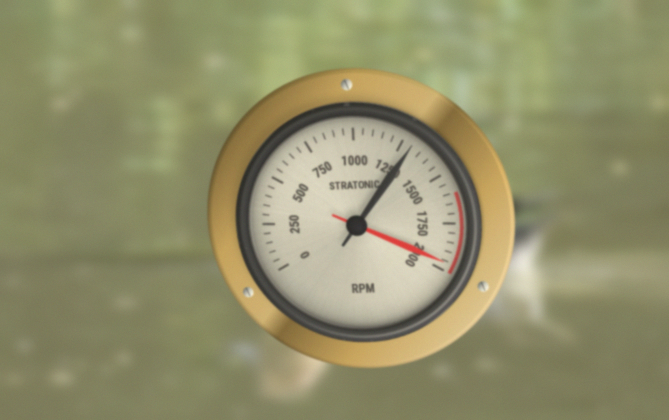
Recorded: rpm 1300
